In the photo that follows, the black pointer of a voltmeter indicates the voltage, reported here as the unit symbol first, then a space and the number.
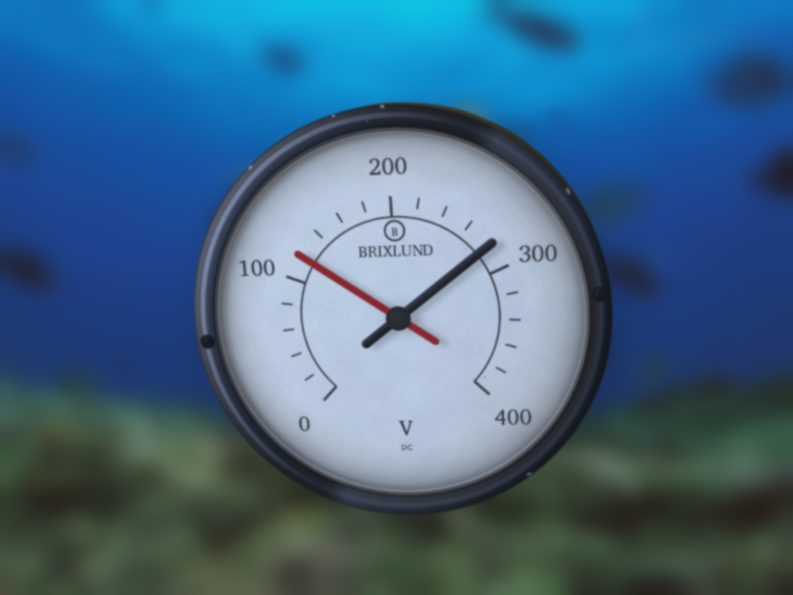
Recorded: V 280
